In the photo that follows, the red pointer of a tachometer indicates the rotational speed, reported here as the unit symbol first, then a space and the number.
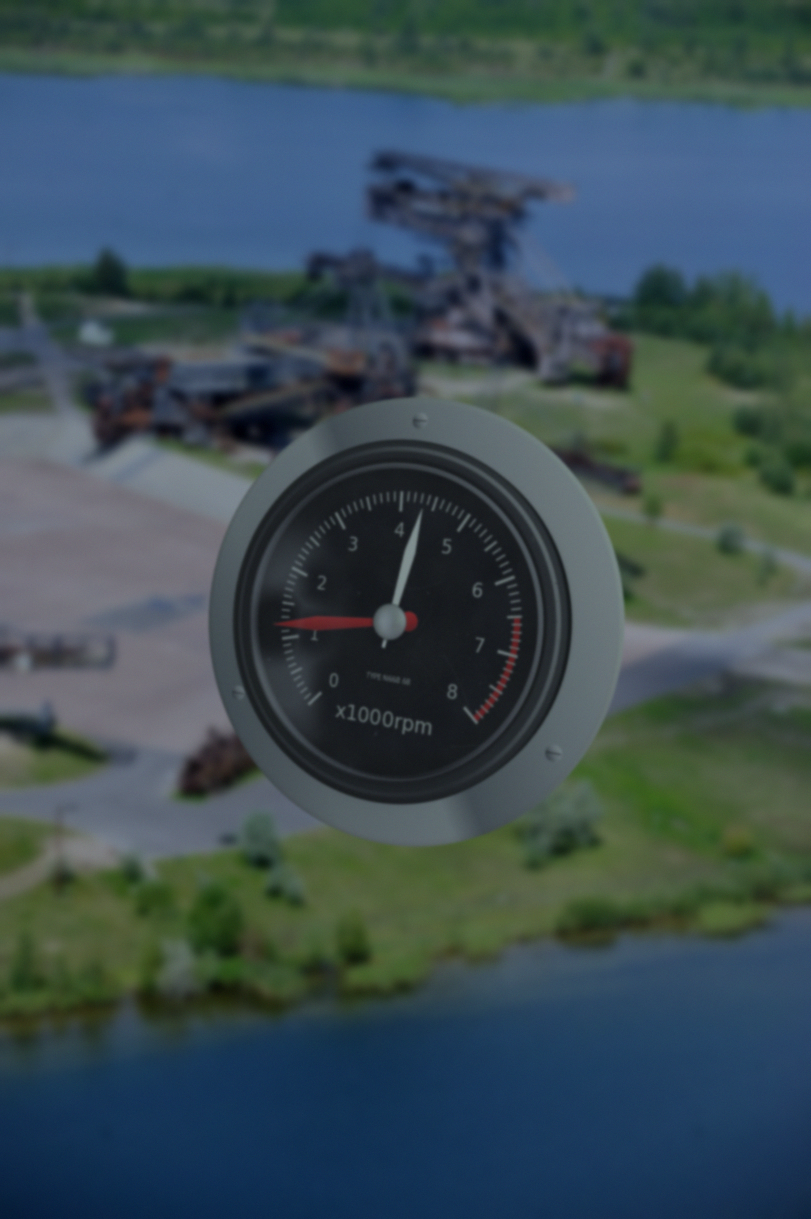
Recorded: rpm 1200
